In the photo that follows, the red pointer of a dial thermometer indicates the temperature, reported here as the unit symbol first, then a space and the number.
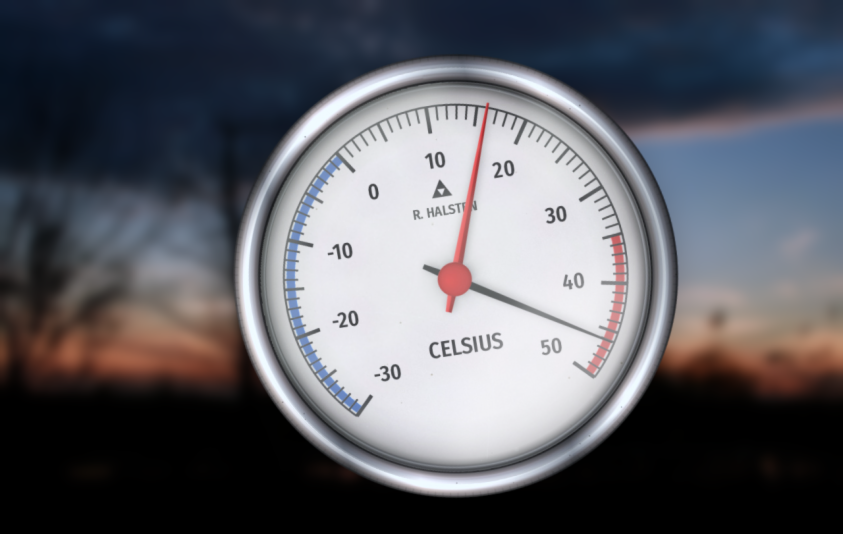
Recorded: °C 16
